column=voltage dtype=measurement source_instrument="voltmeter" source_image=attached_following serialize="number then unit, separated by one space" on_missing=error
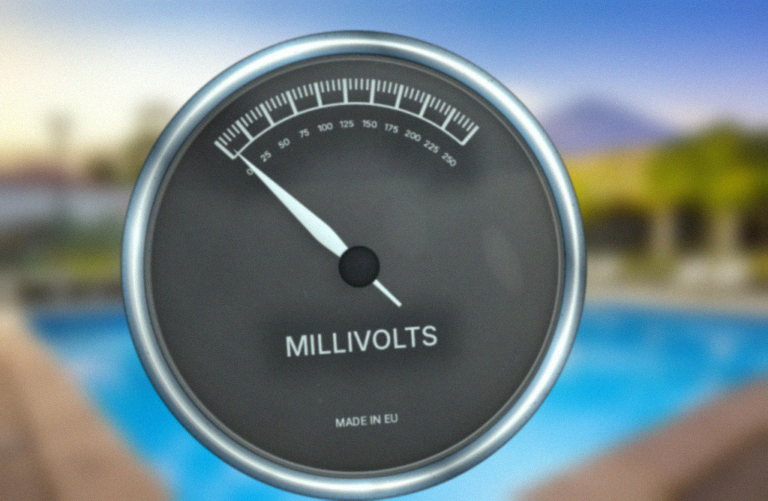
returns 5 mV
